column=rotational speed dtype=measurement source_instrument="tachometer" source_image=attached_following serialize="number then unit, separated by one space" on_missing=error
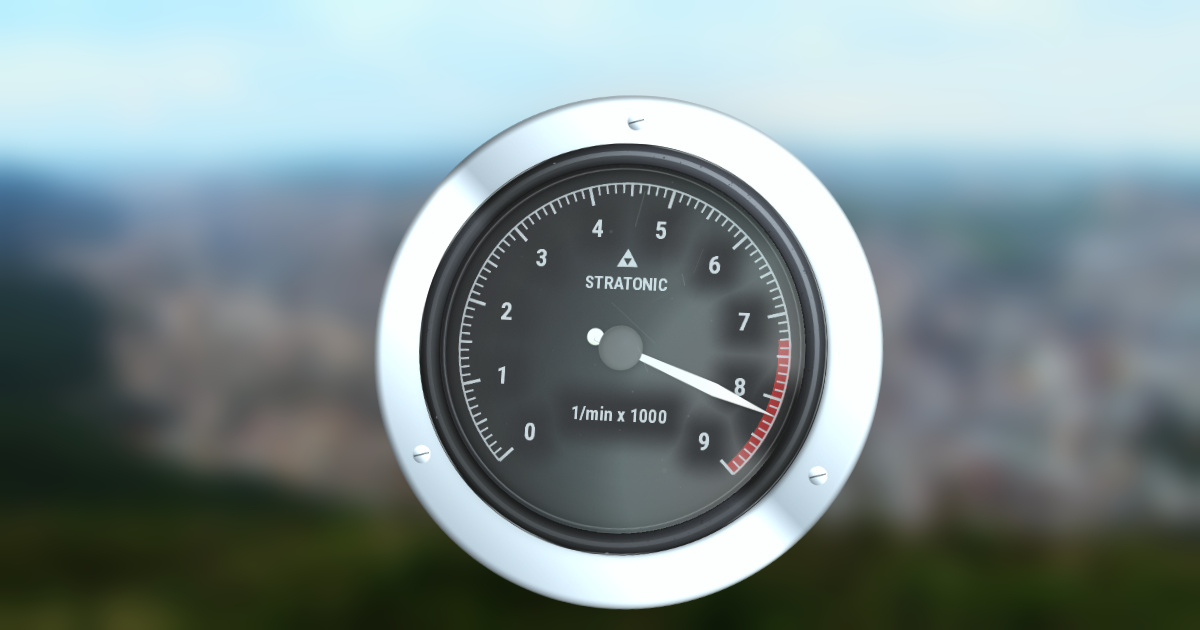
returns 8200 rpm
